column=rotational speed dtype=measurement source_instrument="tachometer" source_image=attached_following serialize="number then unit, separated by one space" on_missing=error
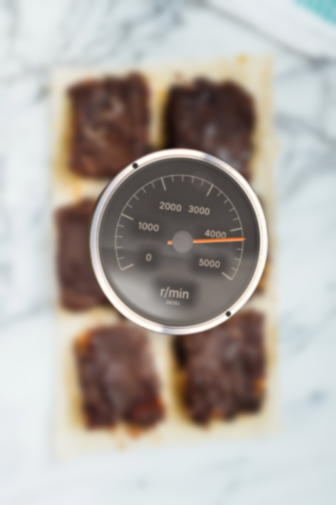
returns 4200 rpm
